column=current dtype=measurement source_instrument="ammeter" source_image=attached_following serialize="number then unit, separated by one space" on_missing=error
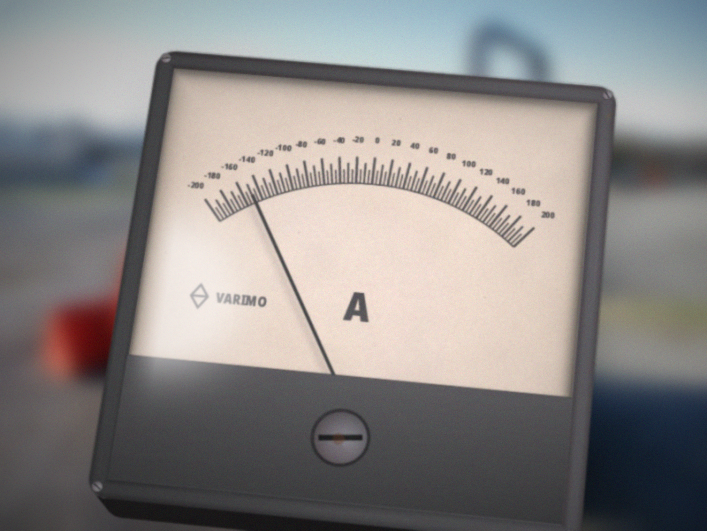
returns -150 A
